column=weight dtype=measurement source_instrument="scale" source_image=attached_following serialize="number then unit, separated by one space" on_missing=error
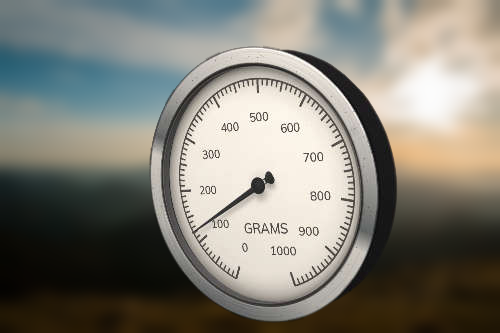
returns 120 g
